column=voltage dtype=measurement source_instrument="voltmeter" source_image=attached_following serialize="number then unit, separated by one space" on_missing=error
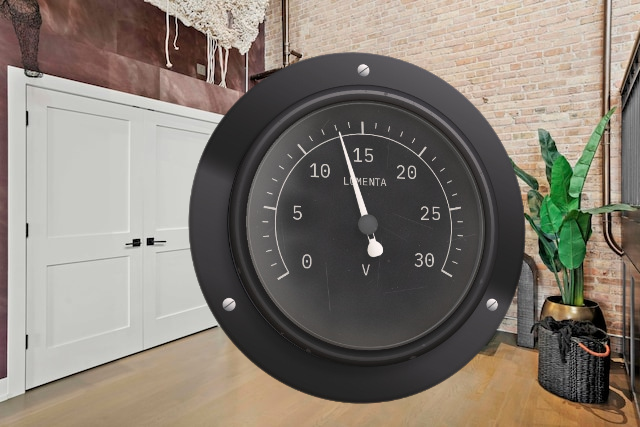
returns 13 V
